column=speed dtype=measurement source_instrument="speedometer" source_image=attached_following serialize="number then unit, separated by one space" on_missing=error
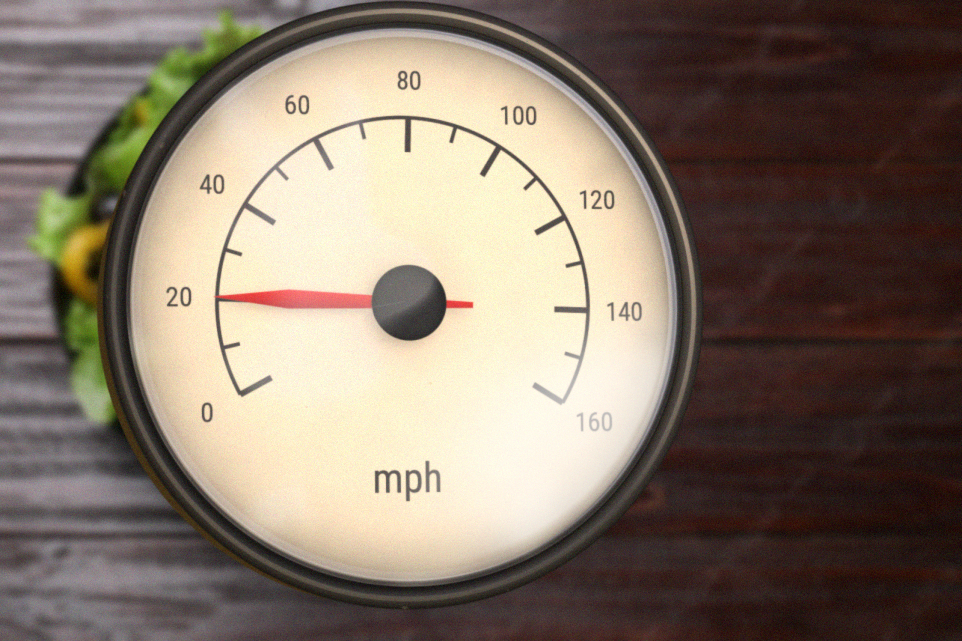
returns 20 mph
